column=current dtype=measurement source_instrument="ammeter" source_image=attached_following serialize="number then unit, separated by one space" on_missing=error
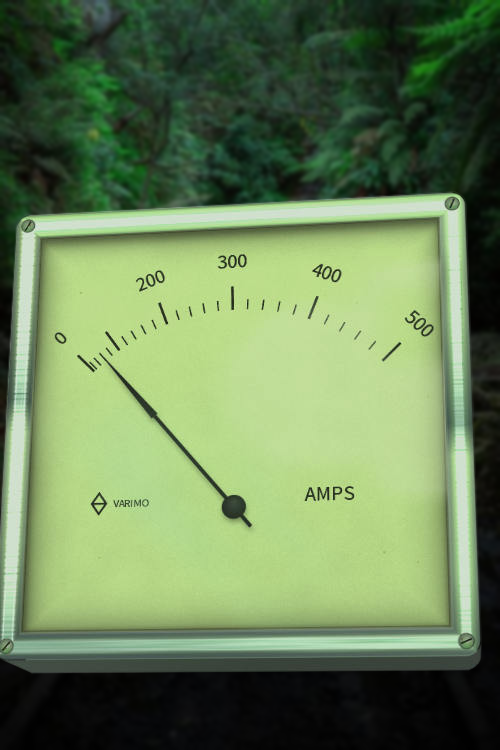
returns 60 A
